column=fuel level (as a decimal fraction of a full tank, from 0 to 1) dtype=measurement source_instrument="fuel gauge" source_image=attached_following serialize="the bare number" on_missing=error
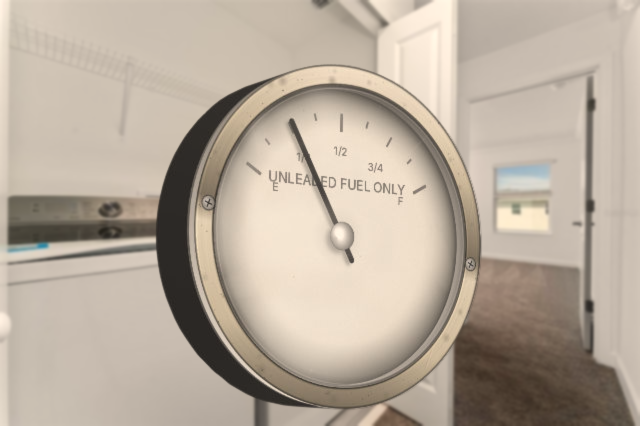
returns 0.25
